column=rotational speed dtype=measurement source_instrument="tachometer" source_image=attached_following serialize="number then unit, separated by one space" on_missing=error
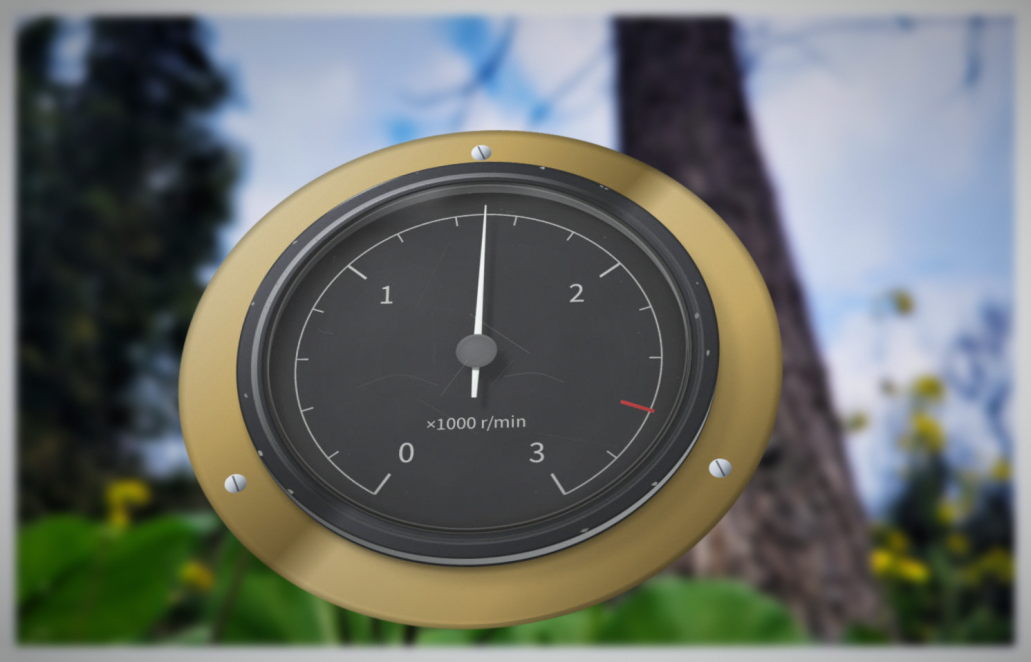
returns 1500 rpm
